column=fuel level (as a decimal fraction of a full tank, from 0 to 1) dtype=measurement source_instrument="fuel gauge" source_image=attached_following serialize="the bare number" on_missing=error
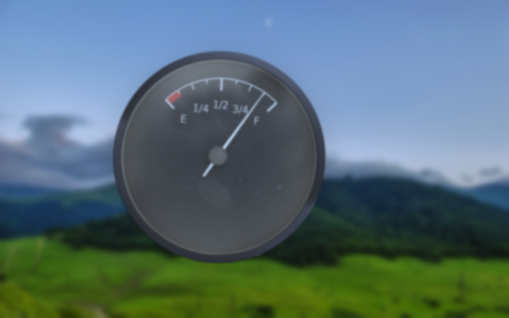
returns 0.875
